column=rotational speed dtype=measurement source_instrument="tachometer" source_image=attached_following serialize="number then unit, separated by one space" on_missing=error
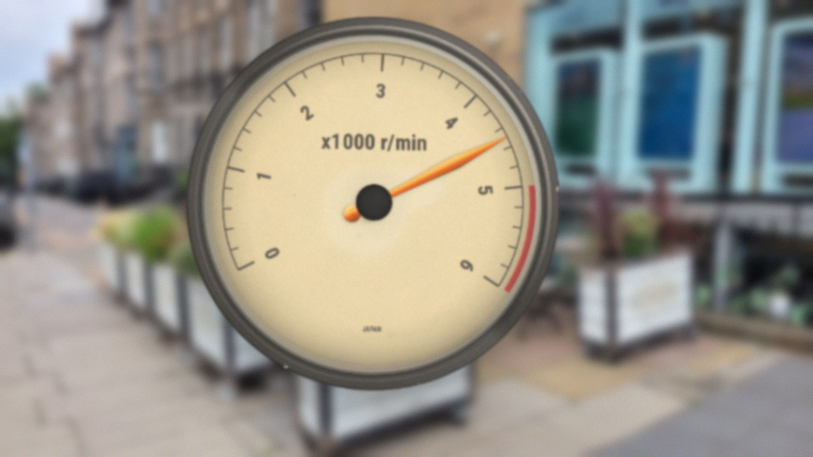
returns 4500 rpm
